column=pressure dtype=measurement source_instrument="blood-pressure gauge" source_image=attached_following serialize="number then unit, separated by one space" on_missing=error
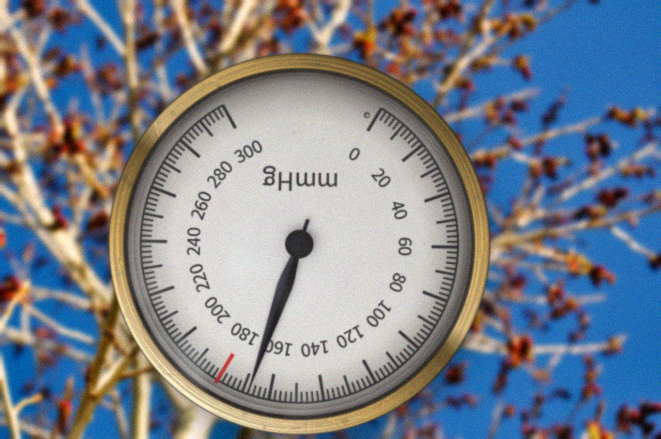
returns 168 mmHg
